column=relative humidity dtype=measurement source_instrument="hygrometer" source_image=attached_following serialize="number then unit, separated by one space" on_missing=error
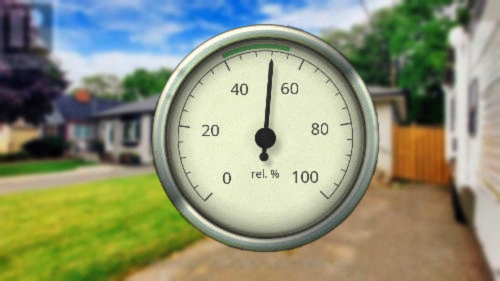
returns 52 %
